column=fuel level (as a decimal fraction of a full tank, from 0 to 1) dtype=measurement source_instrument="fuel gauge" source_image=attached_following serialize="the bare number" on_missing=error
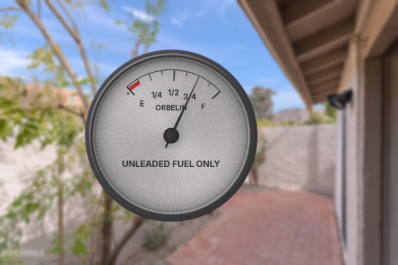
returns 0.75
